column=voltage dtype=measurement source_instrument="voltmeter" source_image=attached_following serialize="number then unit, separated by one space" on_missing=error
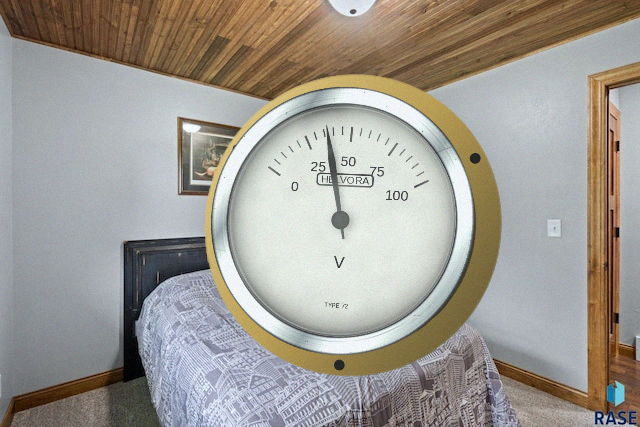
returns 37.5 V
